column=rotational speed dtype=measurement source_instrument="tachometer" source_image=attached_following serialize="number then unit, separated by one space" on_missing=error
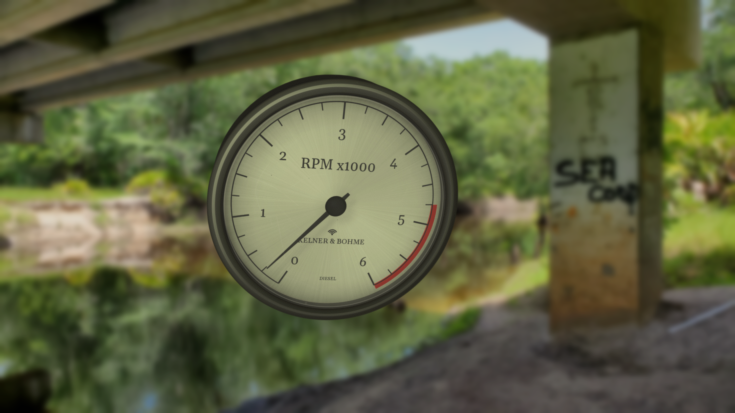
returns 250 rpm
